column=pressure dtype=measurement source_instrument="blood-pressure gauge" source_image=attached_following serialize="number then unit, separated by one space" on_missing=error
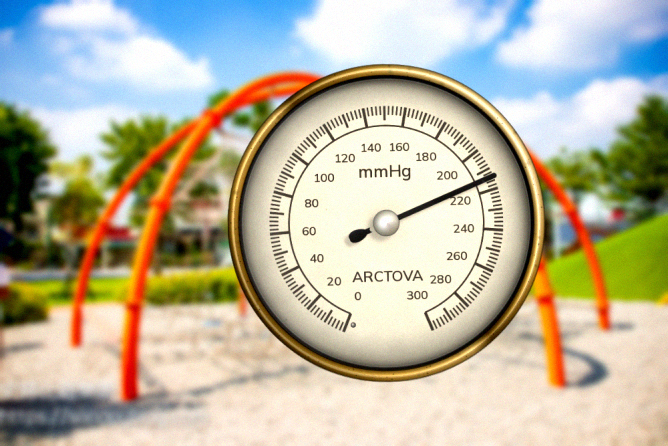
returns 214 mmHg
